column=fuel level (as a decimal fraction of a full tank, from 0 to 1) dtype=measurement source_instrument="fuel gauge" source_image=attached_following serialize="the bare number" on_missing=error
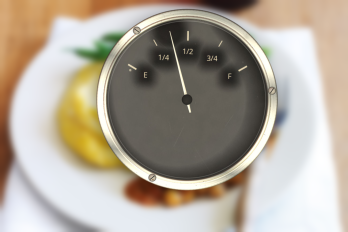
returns 0.375
